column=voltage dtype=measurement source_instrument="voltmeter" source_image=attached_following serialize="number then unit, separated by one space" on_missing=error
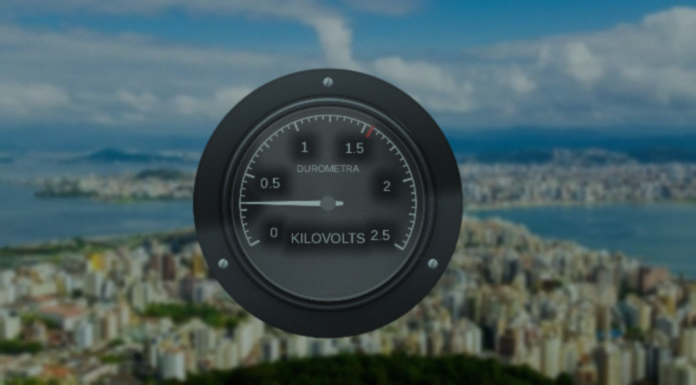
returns 0.3 kV
